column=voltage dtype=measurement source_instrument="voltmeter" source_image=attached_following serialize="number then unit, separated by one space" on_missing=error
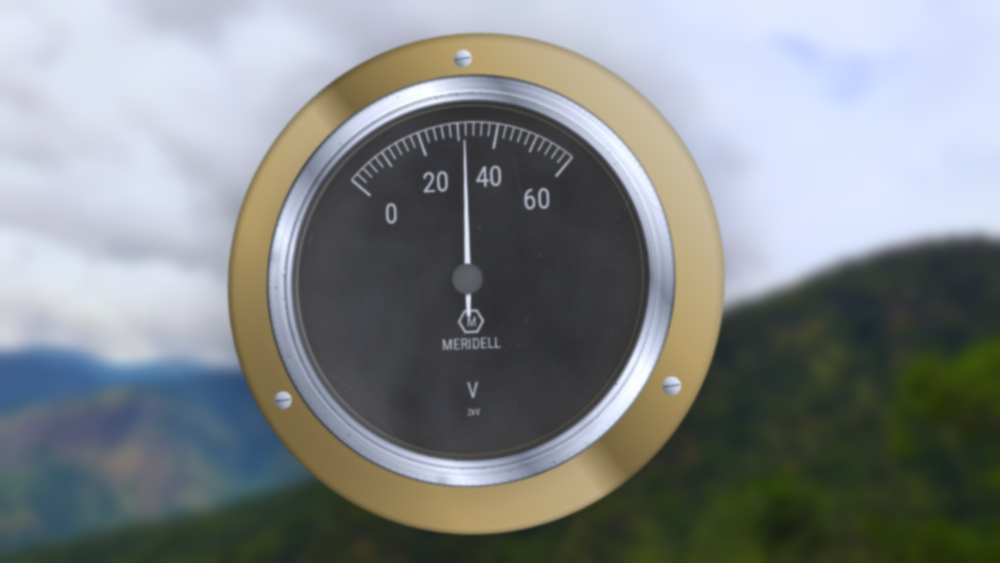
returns 32 V
